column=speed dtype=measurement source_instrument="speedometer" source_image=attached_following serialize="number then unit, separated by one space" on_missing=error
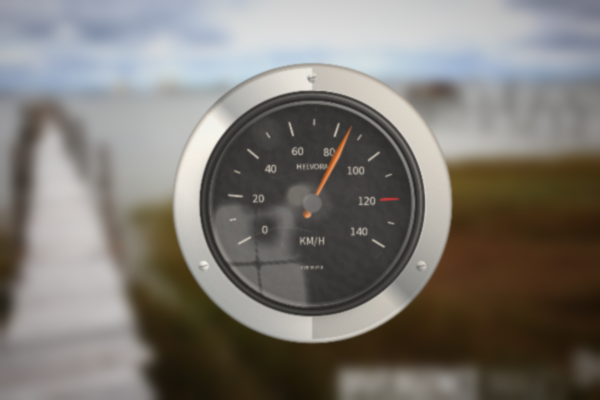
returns 85 km/h
